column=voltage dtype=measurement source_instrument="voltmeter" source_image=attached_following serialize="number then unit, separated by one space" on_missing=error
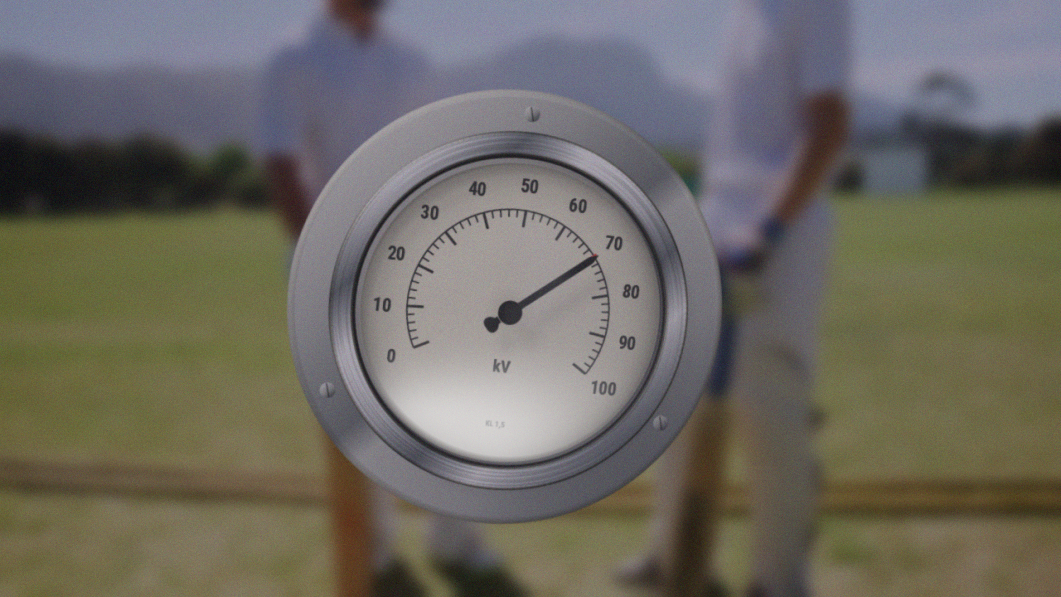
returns 70 kV
